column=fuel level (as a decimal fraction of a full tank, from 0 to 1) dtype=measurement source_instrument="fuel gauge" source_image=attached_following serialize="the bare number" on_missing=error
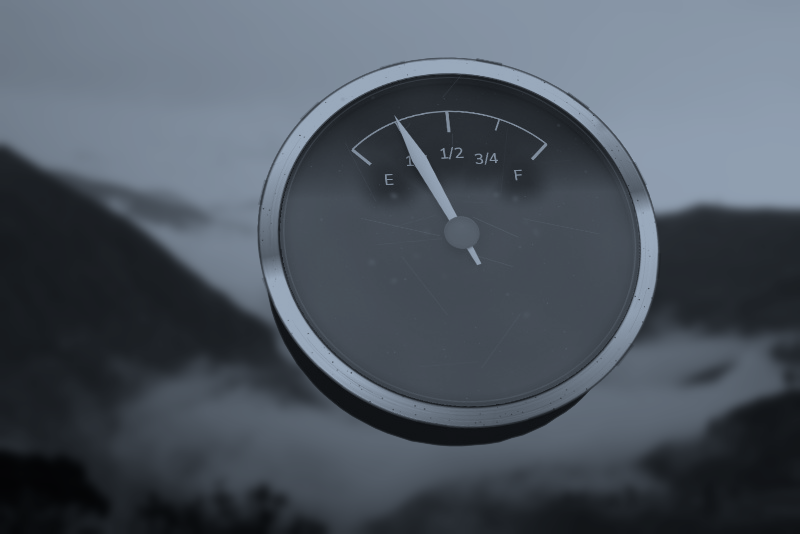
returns 0.25
